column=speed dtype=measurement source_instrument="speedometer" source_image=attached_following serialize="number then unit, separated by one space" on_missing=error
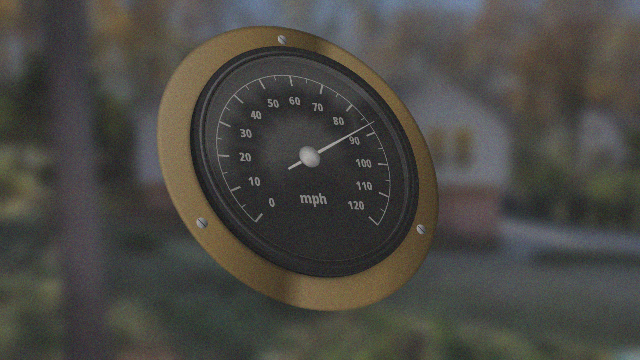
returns 87.5 mph
